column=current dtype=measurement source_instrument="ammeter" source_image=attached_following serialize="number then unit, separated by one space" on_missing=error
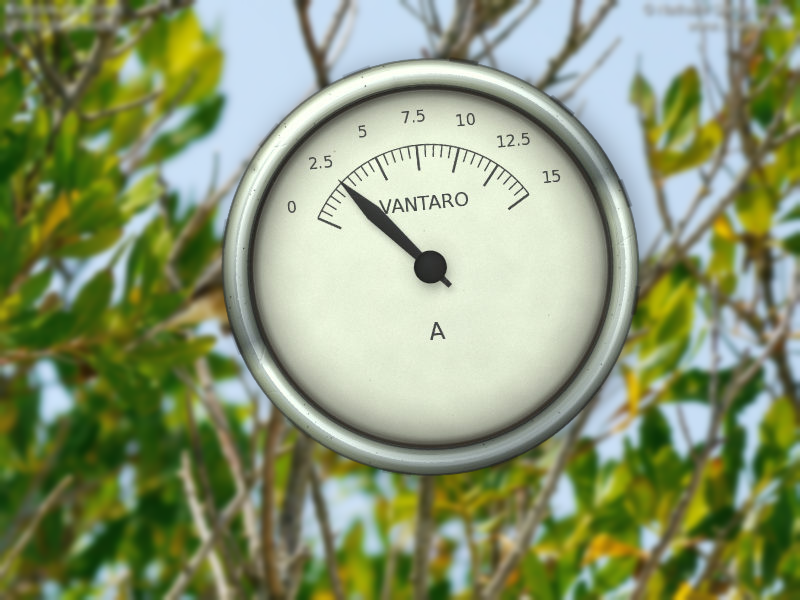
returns 2.5 A
